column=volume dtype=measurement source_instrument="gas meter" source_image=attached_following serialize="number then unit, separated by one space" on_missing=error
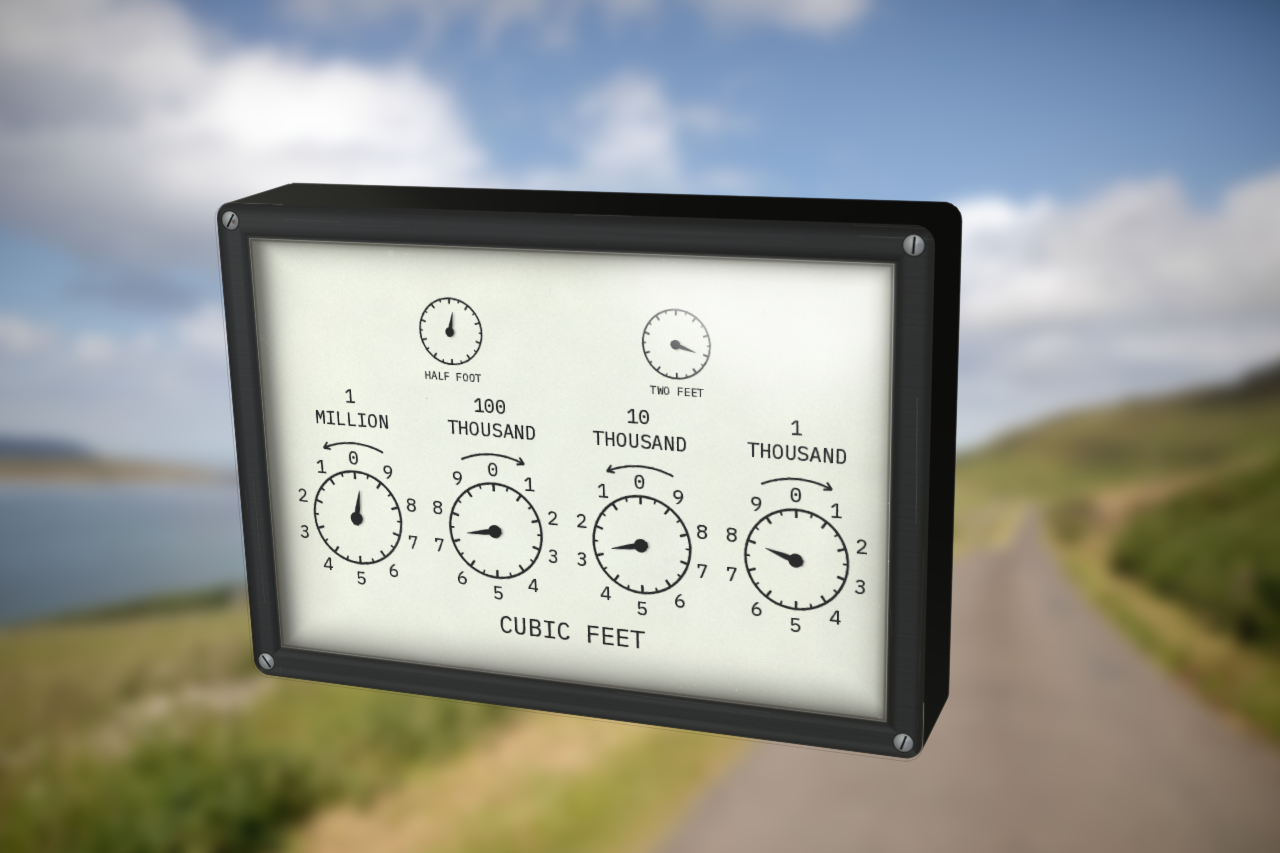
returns 972800 ft³
